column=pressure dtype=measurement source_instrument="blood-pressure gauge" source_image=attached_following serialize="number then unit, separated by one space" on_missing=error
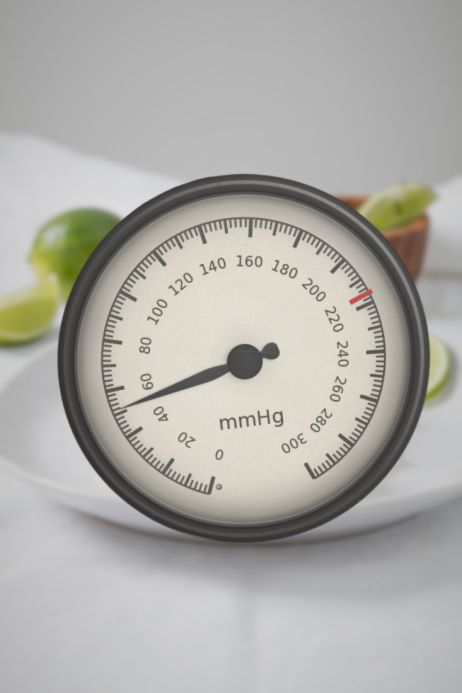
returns 52 mmHg
